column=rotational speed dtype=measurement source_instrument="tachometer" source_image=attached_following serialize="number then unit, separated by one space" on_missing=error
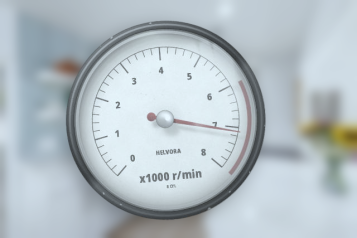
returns 7100 rpm
